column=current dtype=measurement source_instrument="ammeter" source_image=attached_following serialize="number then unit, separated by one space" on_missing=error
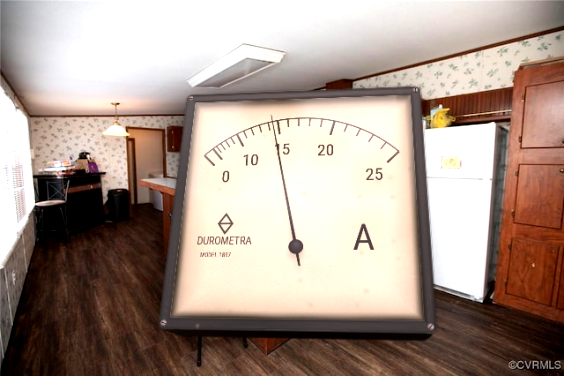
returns 14.5 A
